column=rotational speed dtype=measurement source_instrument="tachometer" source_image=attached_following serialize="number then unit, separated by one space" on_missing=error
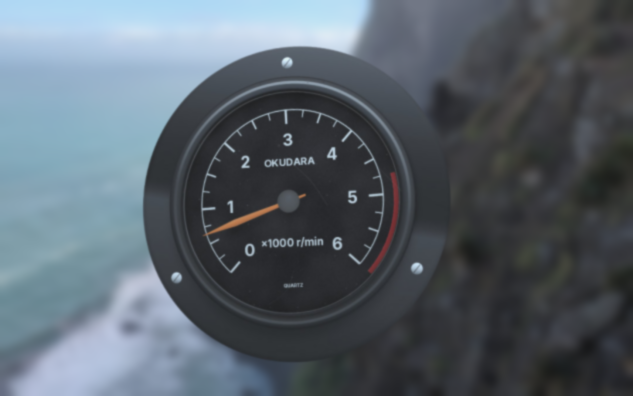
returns 625 rpm
